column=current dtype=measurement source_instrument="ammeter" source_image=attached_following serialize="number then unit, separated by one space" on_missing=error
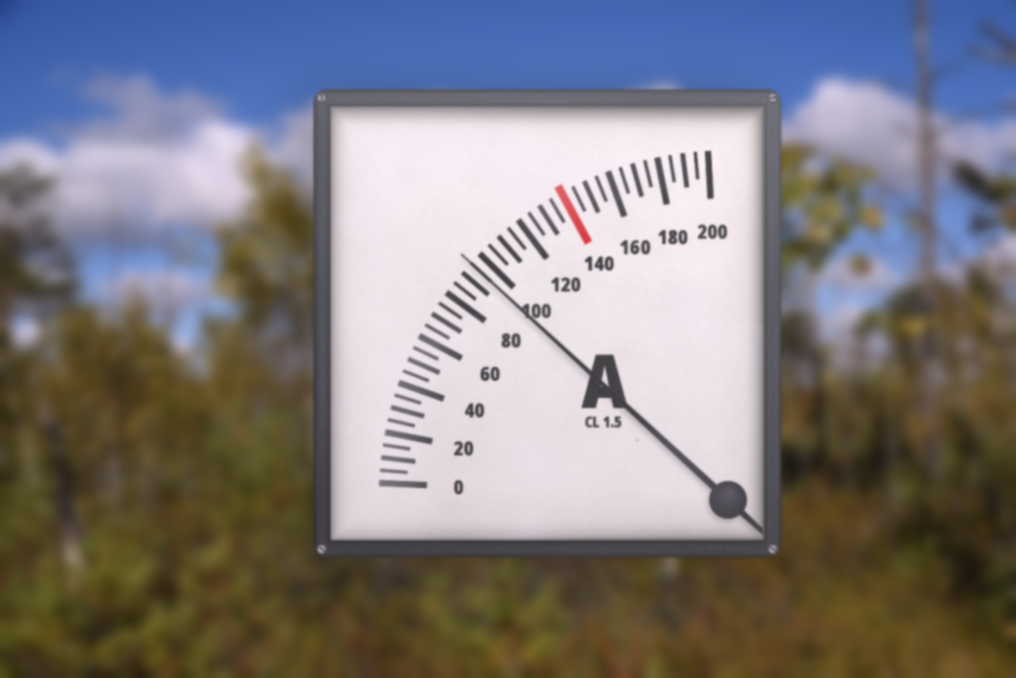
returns 95 A
